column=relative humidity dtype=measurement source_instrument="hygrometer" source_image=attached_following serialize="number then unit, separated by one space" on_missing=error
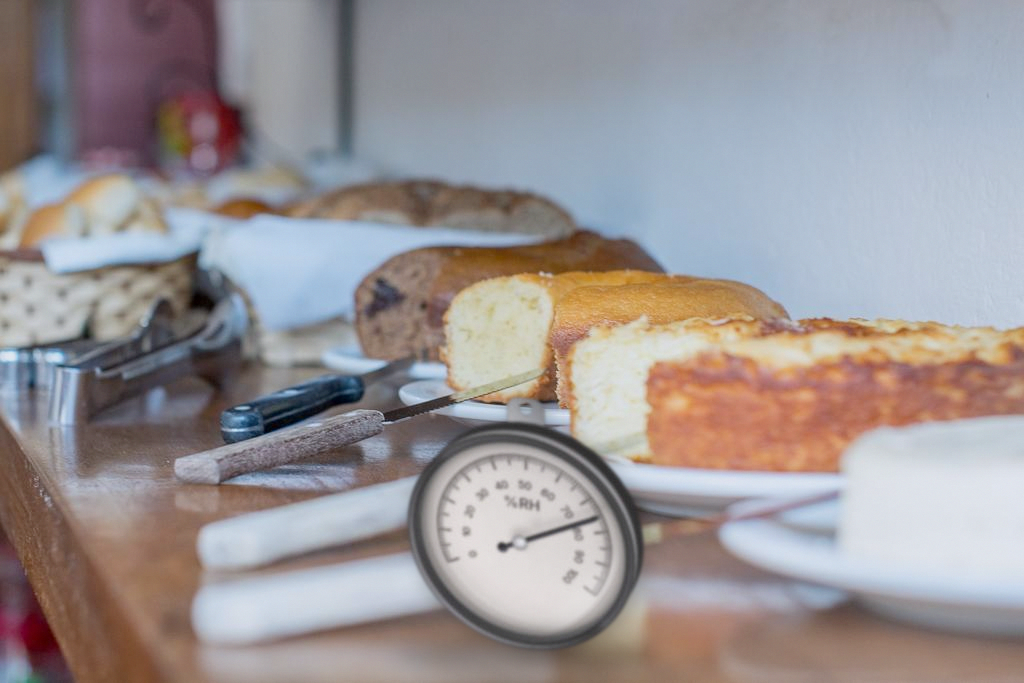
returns 75 %
